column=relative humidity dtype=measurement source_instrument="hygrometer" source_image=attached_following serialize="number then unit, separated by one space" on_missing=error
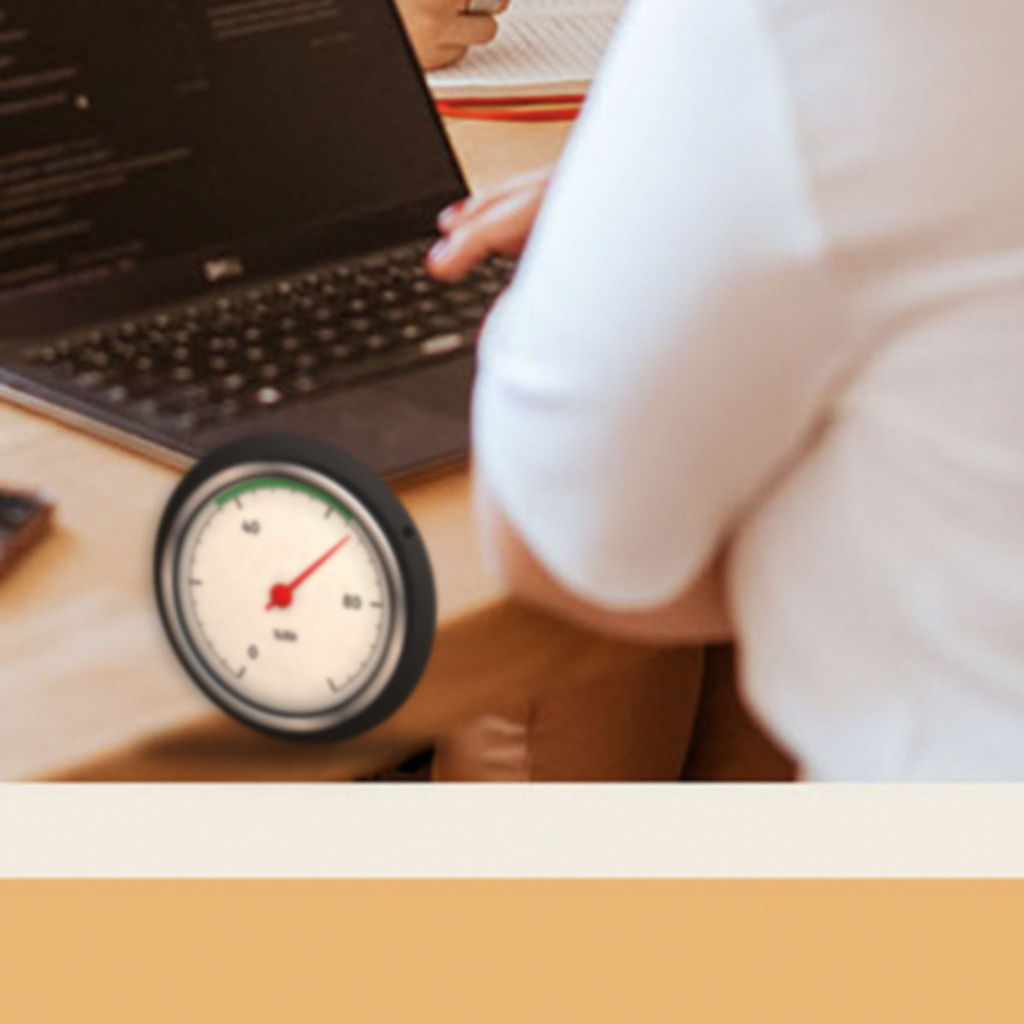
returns 66 %
